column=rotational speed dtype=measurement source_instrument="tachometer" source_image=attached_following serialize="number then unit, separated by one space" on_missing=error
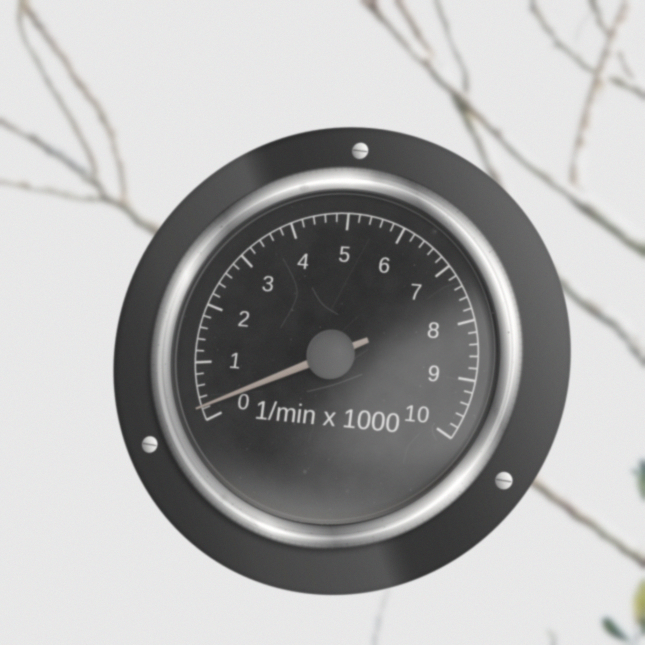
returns 200 rpm
